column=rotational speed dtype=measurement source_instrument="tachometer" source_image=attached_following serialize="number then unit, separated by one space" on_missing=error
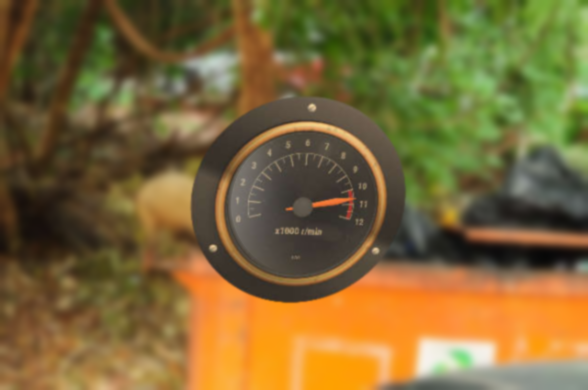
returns 10500 rpm
